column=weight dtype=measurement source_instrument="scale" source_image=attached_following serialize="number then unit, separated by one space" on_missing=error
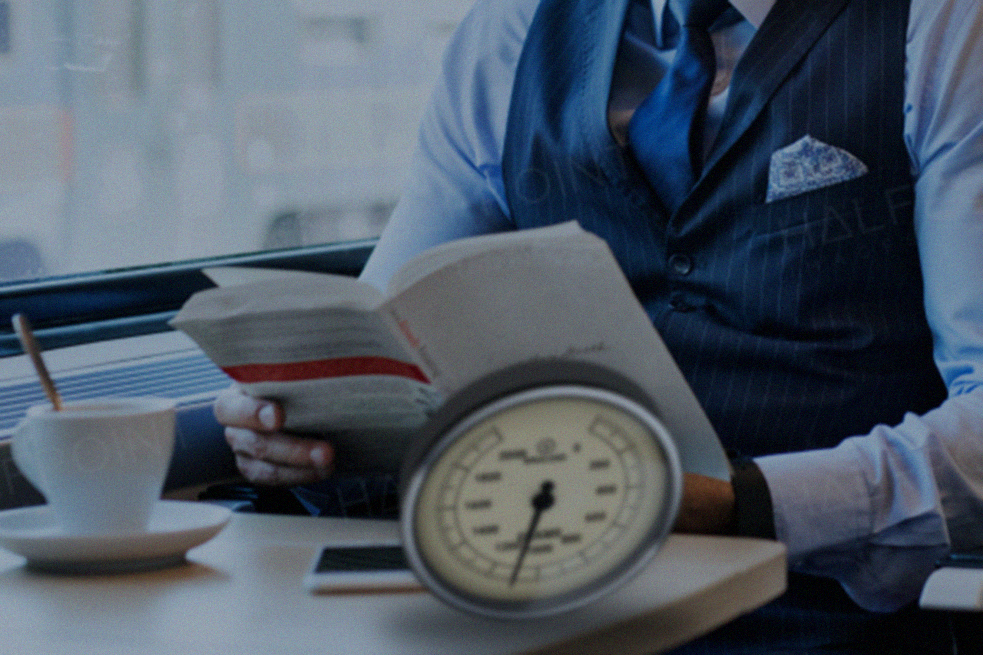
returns 1100 g
